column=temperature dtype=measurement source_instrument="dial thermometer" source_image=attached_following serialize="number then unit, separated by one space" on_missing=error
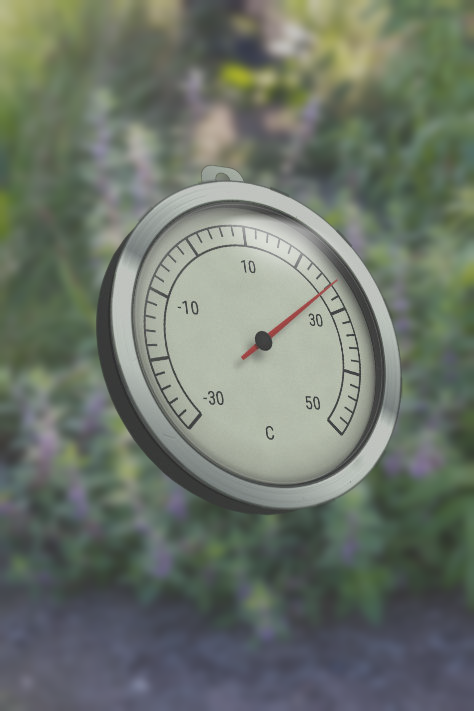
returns 26 °C
